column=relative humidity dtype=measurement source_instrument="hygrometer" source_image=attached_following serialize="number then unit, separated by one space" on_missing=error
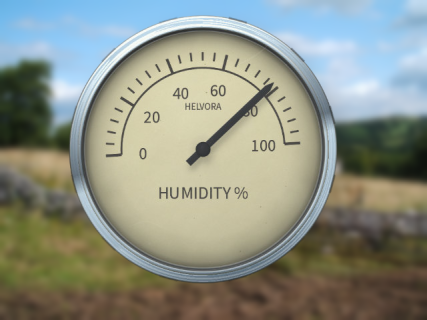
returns 78 %
